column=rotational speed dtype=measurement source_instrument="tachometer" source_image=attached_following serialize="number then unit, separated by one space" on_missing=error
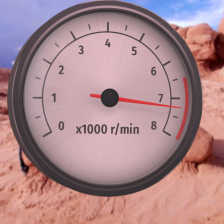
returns 7250 rpm
